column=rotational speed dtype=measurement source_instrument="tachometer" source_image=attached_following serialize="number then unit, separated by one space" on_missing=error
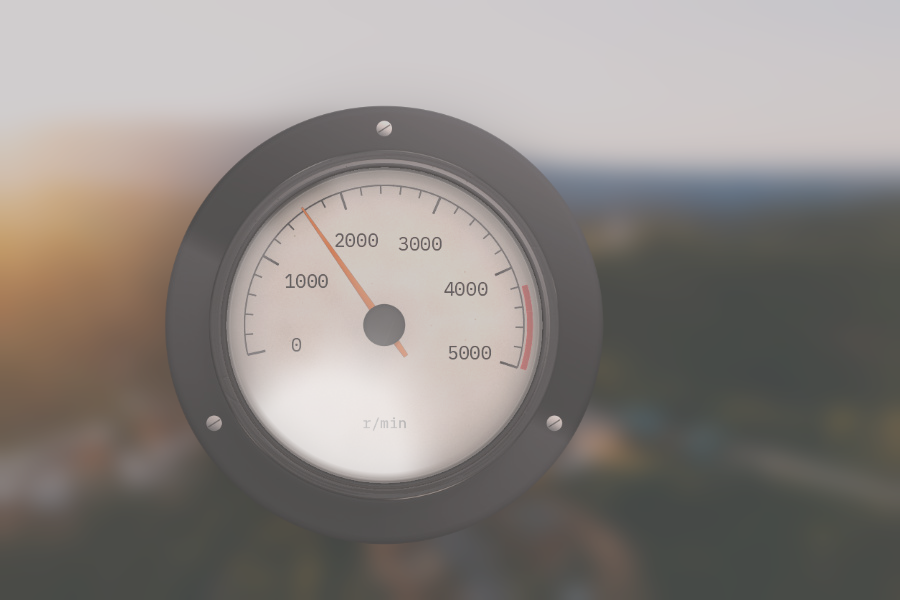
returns 1600 rpm
